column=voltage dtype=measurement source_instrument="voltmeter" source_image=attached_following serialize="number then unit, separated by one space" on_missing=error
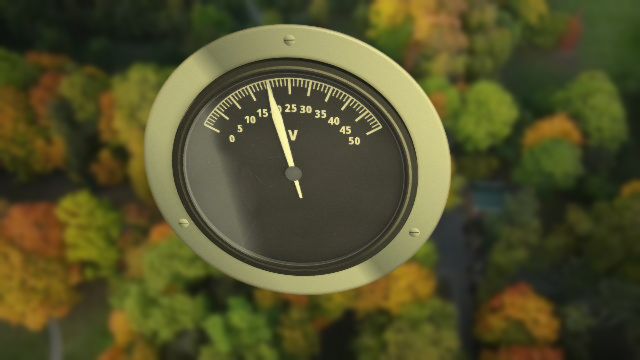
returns 20 V
